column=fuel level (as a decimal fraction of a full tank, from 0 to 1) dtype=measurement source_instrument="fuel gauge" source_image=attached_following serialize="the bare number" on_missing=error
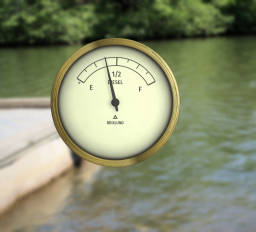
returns 0.375
